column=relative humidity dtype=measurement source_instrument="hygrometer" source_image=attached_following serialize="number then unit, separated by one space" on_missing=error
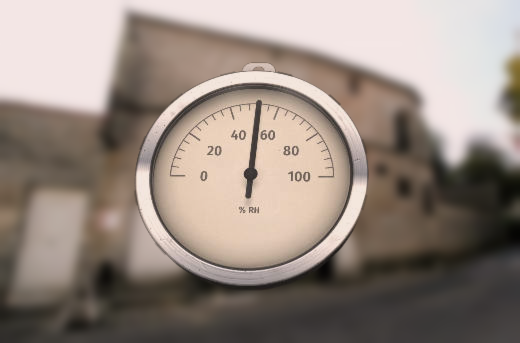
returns 52 %
